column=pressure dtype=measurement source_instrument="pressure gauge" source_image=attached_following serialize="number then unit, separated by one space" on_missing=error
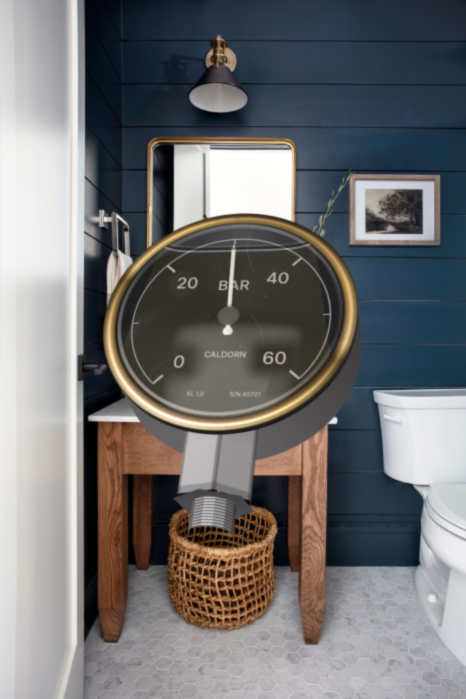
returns 30 bar
